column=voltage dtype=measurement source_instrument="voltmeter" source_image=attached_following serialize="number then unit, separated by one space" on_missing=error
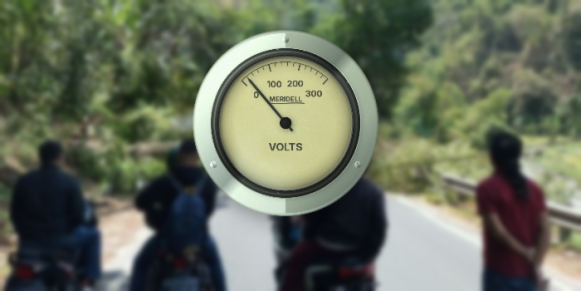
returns 20 V
